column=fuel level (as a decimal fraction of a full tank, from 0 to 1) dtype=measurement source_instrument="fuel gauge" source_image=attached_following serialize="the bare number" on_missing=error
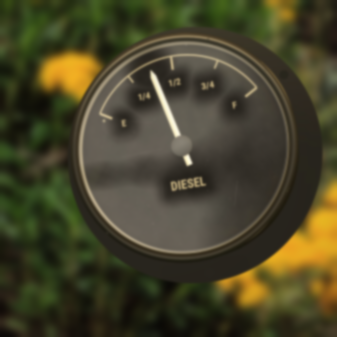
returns 0.375
